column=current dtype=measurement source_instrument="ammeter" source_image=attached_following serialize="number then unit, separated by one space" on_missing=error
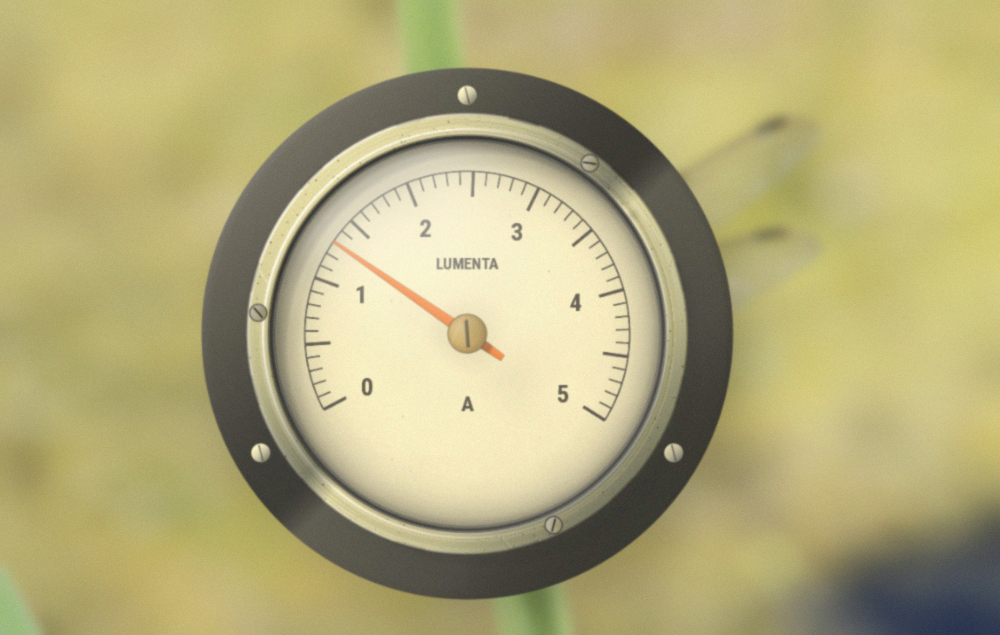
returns 1.3 A
